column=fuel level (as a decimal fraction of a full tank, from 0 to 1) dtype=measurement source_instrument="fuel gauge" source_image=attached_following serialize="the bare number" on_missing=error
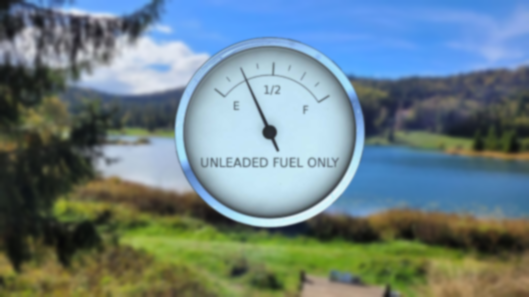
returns 0.25
